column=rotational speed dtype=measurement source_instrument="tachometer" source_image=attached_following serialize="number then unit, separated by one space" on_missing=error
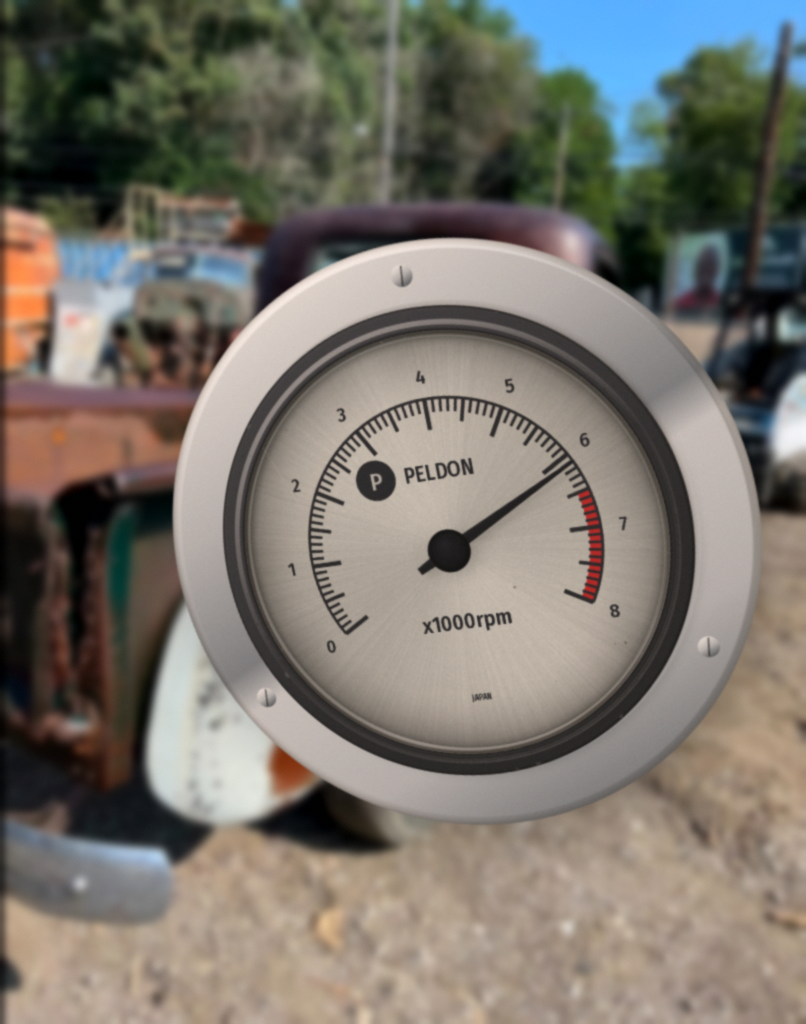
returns 6100 rpm
